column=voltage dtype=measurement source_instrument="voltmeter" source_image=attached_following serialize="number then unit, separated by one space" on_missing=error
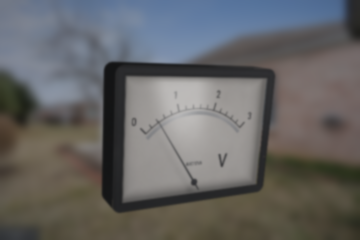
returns 0.4 V
